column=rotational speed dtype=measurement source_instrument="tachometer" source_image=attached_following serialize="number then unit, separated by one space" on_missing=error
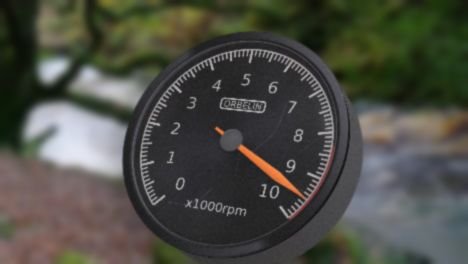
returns 9500 rpm
